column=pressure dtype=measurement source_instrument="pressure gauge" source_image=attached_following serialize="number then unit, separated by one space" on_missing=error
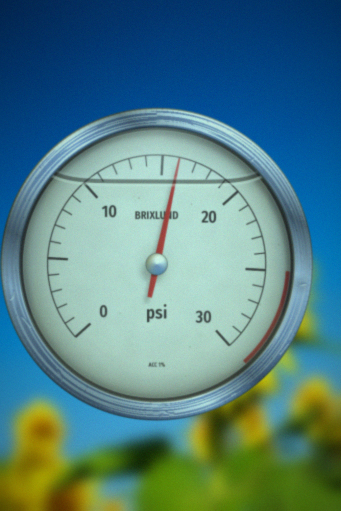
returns 16 psi
